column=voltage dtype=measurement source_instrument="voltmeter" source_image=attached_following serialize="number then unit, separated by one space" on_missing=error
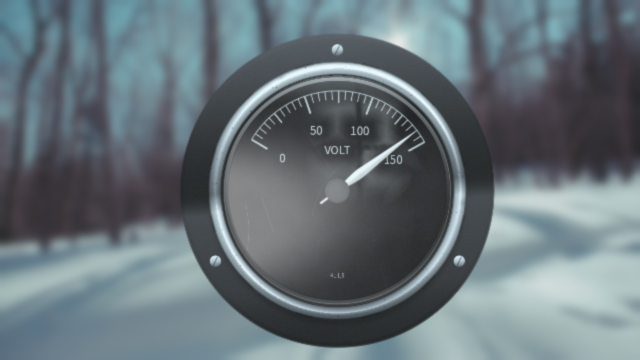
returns 140 V
